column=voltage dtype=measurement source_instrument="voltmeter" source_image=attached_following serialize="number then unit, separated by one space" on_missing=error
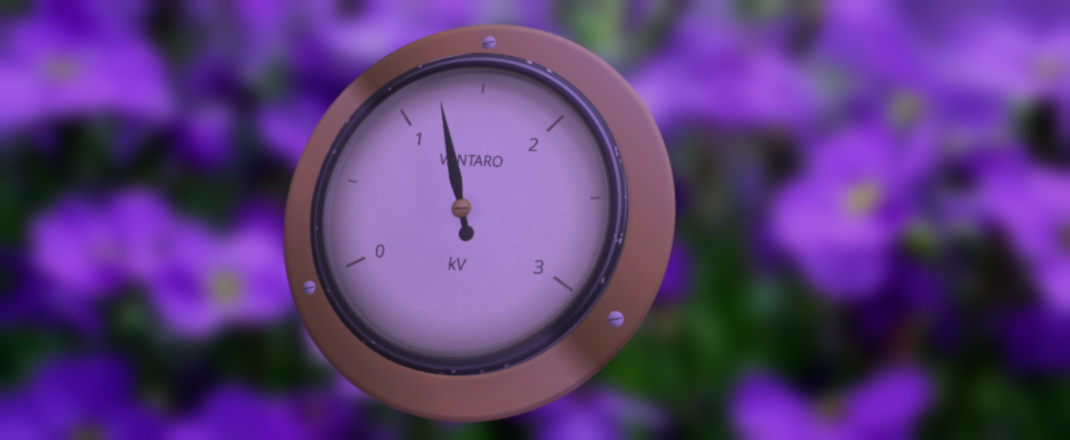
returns 1.25 kV
